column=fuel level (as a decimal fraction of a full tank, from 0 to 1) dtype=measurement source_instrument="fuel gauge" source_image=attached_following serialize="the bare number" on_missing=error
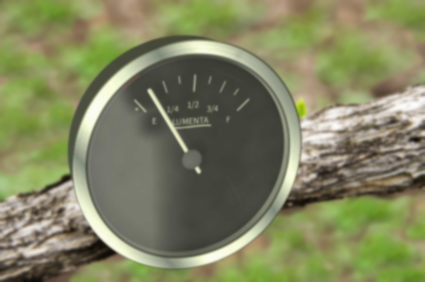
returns 0.125
